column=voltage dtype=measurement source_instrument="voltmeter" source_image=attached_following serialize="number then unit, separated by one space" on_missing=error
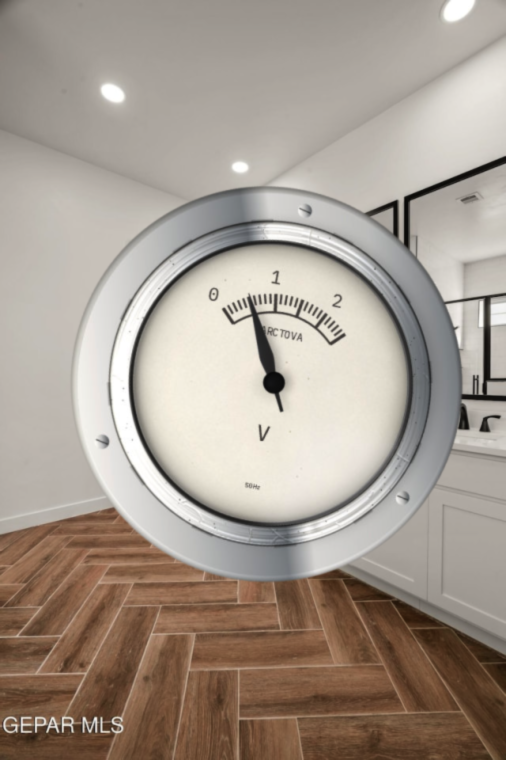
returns 0.5 V
